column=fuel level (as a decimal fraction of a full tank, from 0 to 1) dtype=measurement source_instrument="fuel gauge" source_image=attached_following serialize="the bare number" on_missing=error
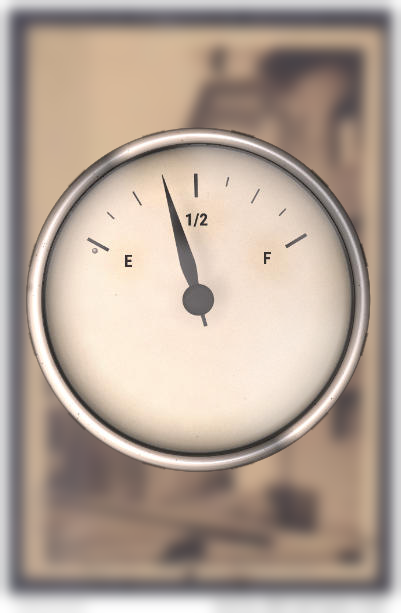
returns 0.375
